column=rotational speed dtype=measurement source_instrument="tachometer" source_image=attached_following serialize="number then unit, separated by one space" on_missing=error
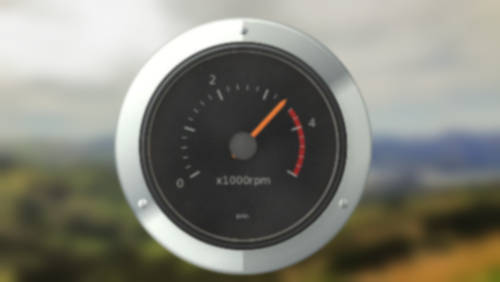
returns 3400 rpm
